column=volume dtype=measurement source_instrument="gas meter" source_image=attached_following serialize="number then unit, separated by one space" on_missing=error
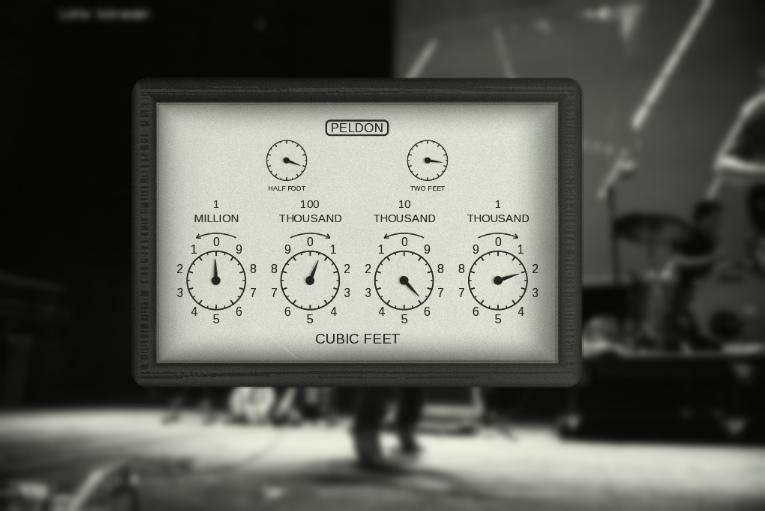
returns 6200 ft³
